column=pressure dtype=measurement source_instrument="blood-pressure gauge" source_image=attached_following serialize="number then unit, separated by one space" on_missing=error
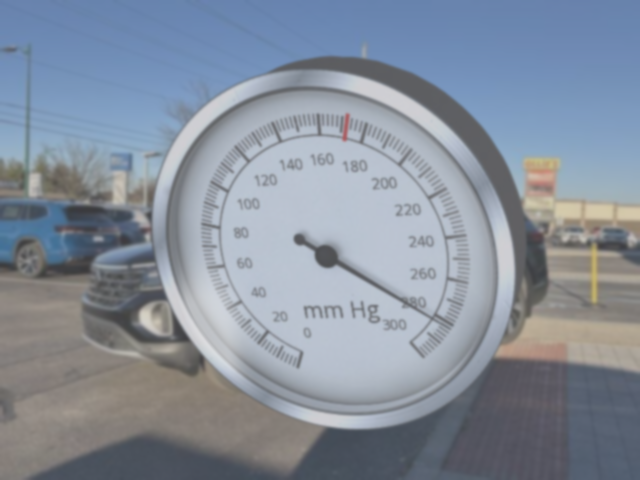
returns 280 mmHg
